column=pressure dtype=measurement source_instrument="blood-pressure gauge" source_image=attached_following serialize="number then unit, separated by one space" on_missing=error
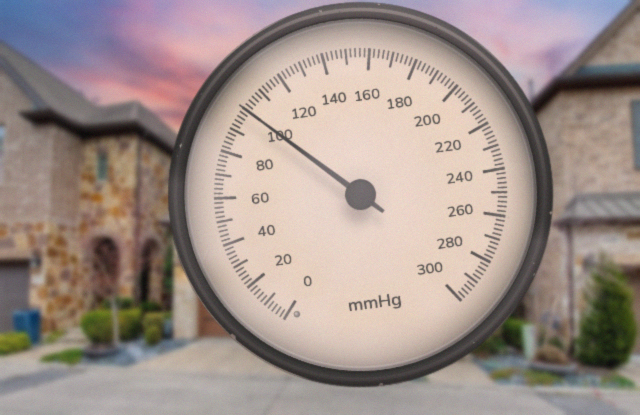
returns 100 mmHg
